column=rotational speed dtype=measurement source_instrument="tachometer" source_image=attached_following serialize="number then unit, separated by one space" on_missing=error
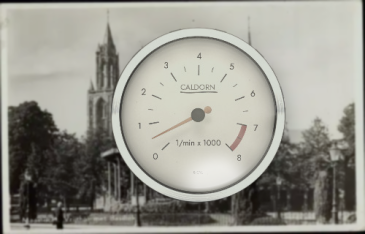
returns 500 rpm
